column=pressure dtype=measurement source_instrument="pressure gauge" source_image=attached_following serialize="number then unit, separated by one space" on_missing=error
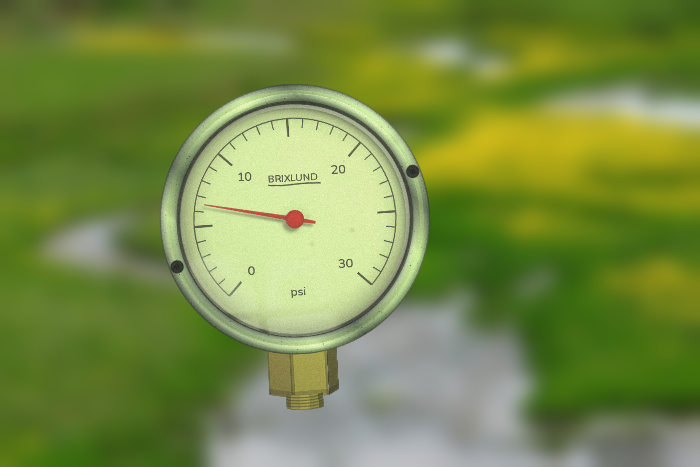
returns 6.5 psi
